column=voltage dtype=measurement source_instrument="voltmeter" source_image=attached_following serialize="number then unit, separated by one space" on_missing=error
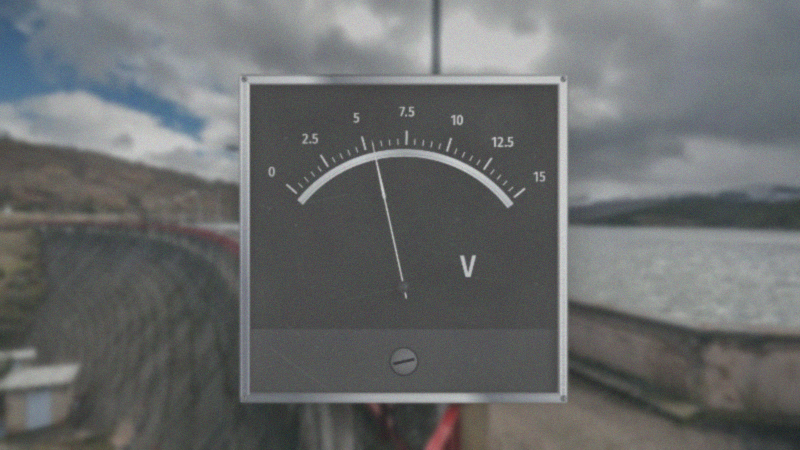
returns 5.5 V
